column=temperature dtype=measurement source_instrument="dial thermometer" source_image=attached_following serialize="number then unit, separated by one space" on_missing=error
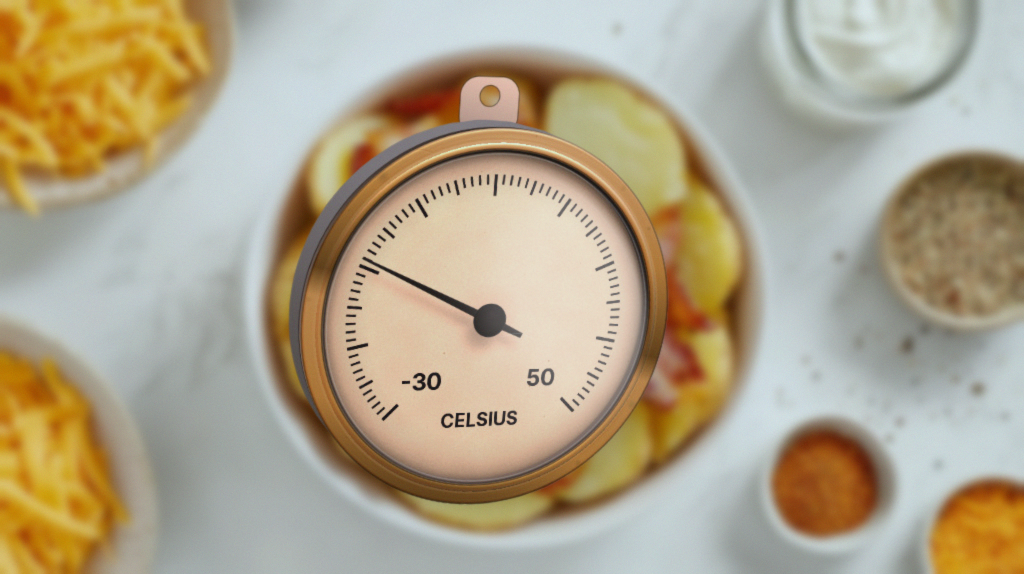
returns -9 °C
